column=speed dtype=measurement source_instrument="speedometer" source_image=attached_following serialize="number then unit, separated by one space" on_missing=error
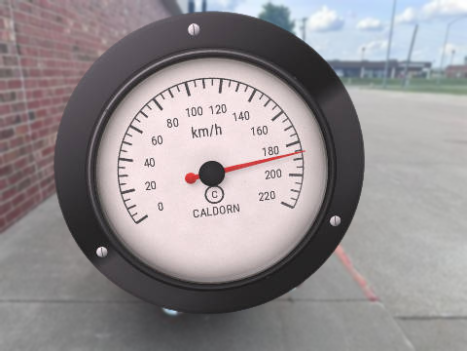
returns 185 km/h
